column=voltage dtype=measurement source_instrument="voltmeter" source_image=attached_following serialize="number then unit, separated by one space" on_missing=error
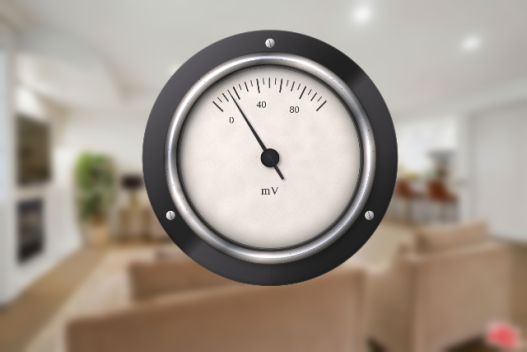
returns 15 mV
